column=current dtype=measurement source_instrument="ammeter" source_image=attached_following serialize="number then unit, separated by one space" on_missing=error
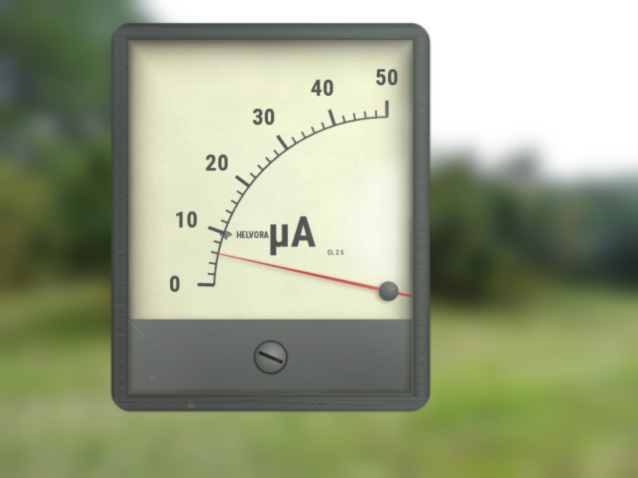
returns 6 µA
